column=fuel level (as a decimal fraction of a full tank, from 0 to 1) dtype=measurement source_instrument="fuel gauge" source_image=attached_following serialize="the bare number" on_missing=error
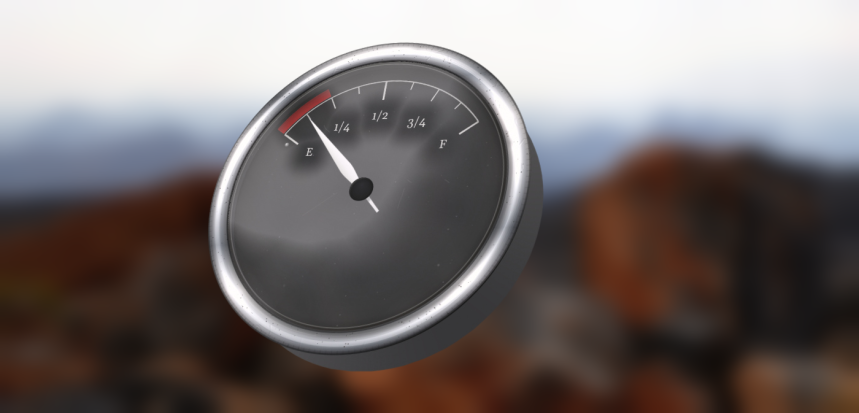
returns 0.125
